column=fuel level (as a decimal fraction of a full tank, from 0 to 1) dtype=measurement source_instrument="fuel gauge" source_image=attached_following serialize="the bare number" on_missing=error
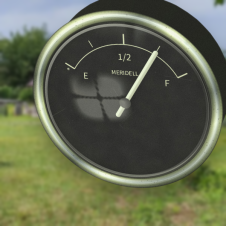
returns 0.75
